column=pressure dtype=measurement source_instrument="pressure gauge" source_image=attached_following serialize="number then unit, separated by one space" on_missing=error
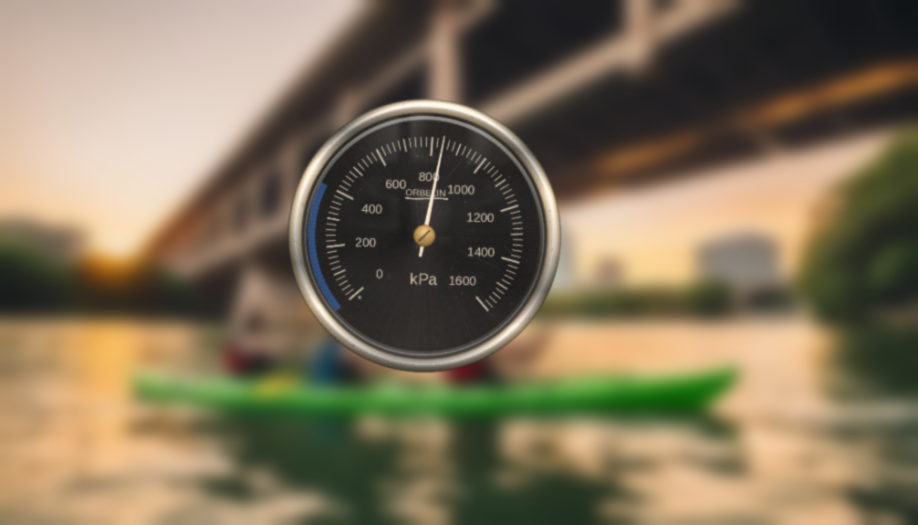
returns 840 kPa
